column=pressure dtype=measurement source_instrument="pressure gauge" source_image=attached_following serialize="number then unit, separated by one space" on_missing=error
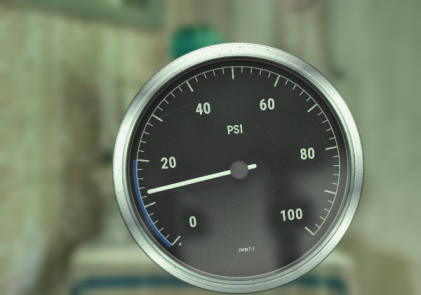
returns 13 psi
